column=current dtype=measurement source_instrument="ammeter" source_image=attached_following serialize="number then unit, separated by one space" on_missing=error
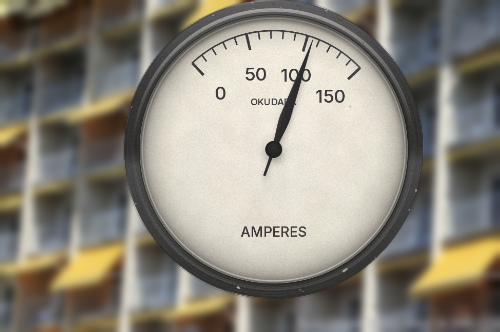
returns 105 A
